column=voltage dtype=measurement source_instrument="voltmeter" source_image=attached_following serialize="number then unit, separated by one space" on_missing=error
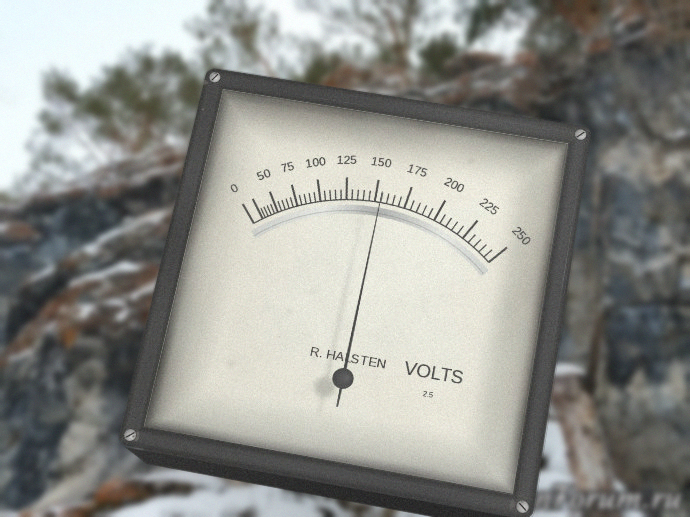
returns 155 V
